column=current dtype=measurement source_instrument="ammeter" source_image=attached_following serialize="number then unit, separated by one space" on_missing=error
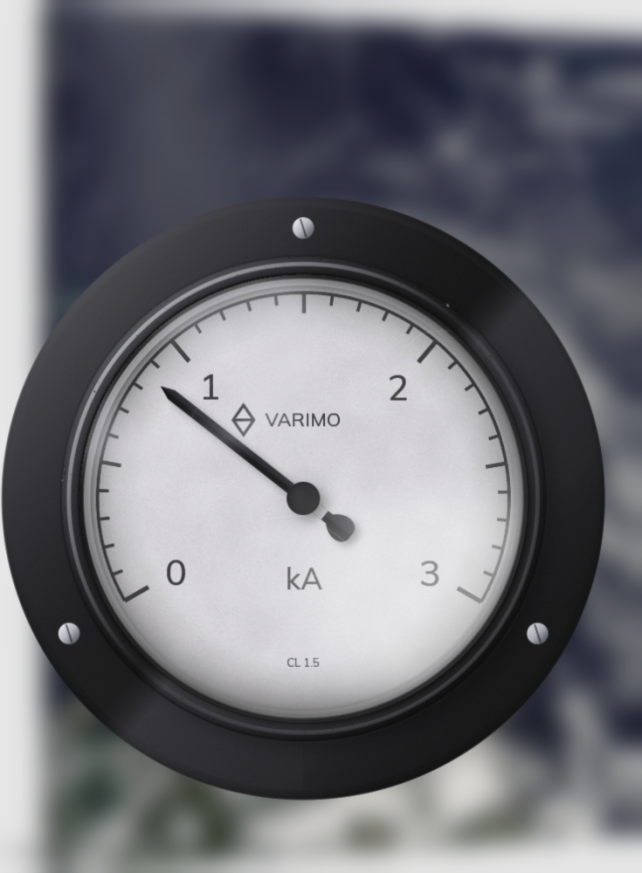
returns 0.85 kA
